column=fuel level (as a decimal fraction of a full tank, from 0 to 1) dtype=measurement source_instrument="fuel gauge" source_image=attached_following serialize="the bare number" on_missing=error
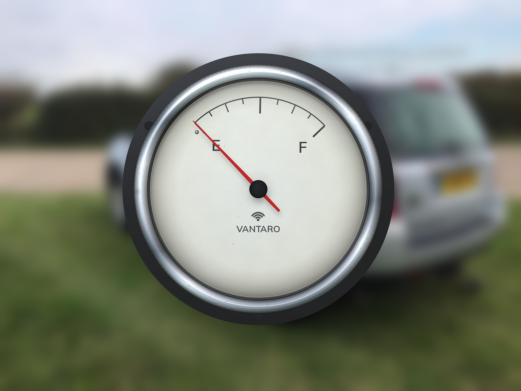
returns 0
